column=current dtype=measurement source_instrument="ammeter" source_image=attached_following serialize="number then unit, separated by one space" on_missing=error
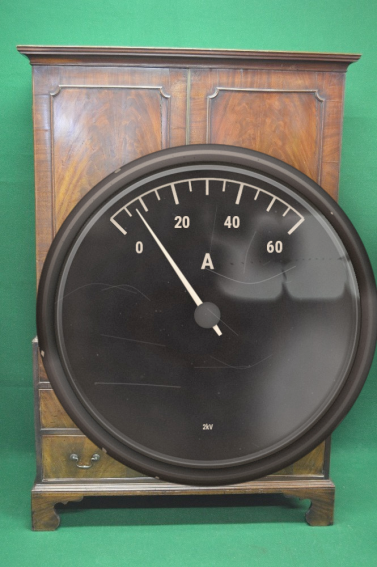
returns 7.5 A
